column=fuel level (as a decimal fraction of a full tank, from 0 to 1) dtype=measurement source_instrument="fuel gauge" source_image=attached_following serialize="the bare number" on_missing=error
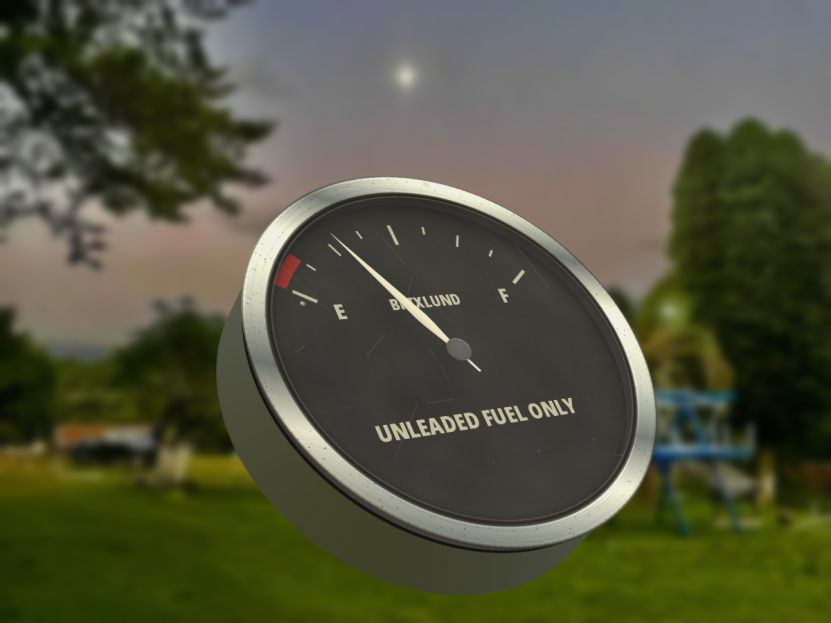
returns 0.25
